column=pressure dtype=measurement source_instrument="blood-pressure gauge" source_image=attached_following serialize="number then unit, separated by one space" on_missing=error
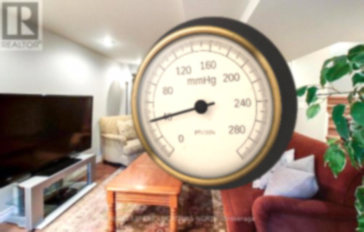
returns 40 mmHg
